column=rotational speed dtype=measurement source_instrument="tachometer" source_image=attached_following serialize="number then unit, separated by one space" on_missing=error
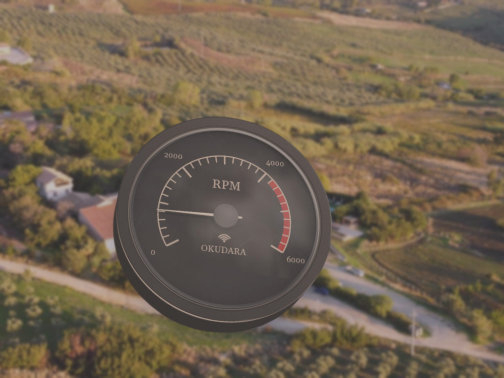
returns 800 rpm
